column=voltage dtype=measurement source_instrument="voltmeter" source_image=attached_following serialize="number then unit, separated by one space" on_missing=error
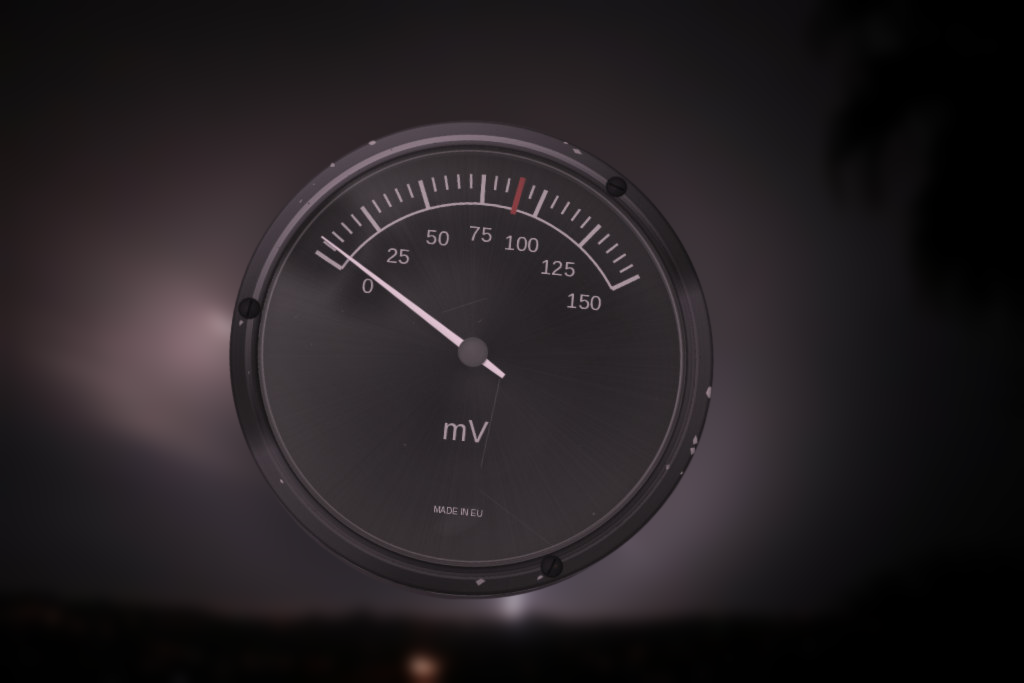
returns 5 mV
